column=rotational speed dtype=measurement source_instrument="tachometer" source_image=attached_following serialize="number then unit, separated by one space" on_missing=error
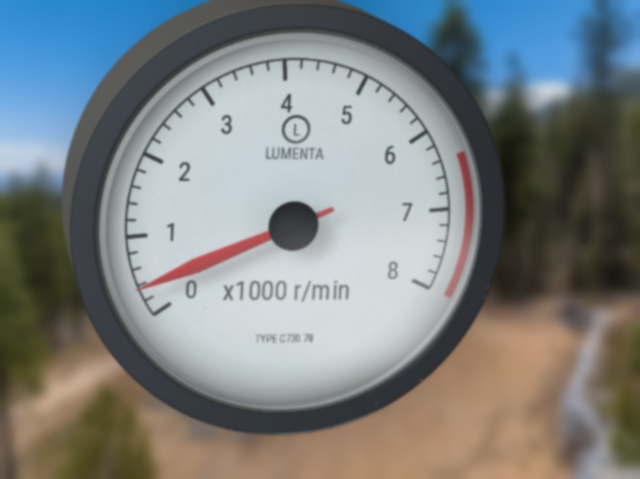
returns 400 rpm
